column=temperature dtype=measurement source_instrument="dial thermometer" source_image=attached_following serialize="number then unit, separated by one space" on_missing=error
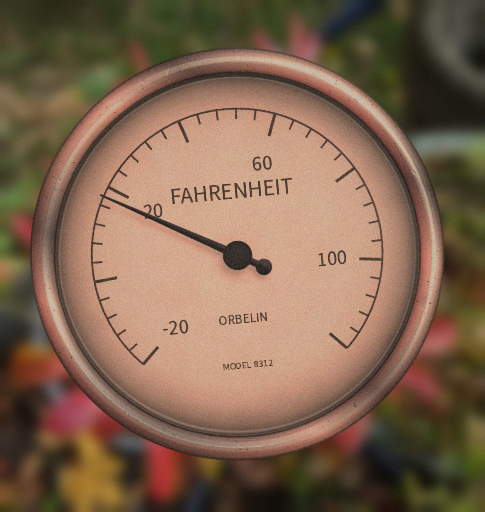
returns 18 °F
